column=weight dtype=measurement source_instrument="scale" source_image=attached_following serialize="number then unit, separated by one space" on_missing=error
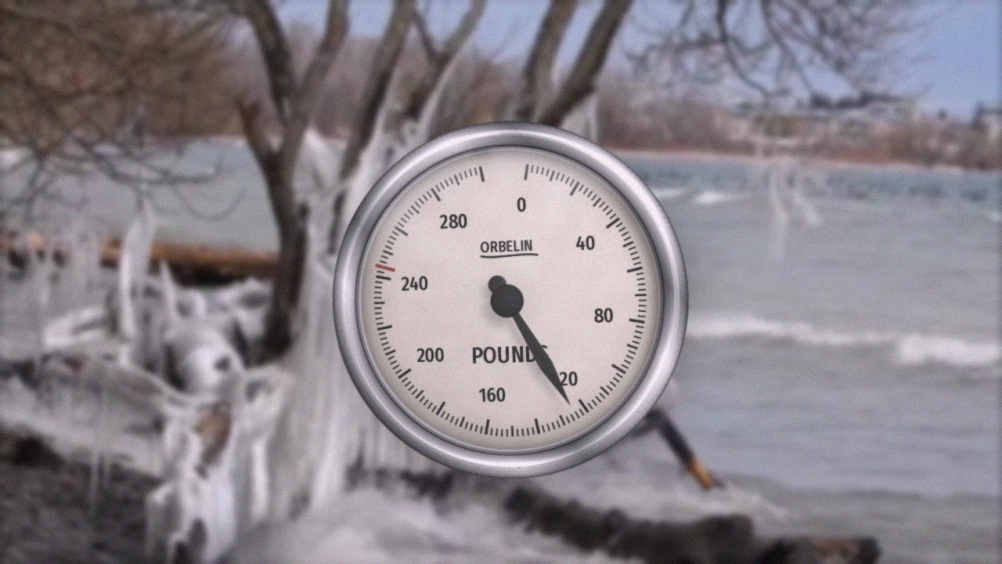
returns 124 lb
